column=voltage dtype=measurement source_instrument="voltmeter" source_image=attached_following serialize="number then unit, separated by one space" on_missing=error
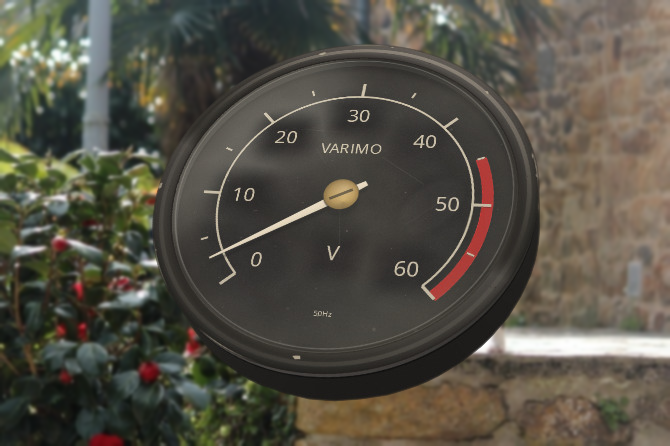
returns 2.5 V
